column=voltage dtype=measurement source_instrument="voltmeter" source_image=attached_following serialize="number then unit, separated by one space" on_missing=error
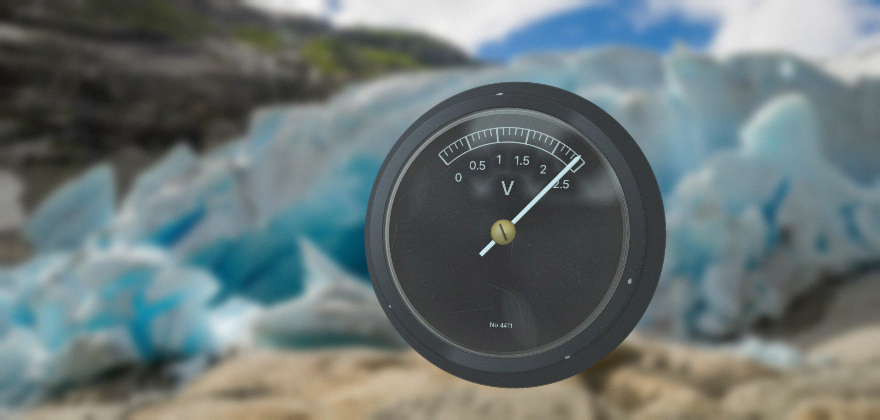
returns 2.4 V
